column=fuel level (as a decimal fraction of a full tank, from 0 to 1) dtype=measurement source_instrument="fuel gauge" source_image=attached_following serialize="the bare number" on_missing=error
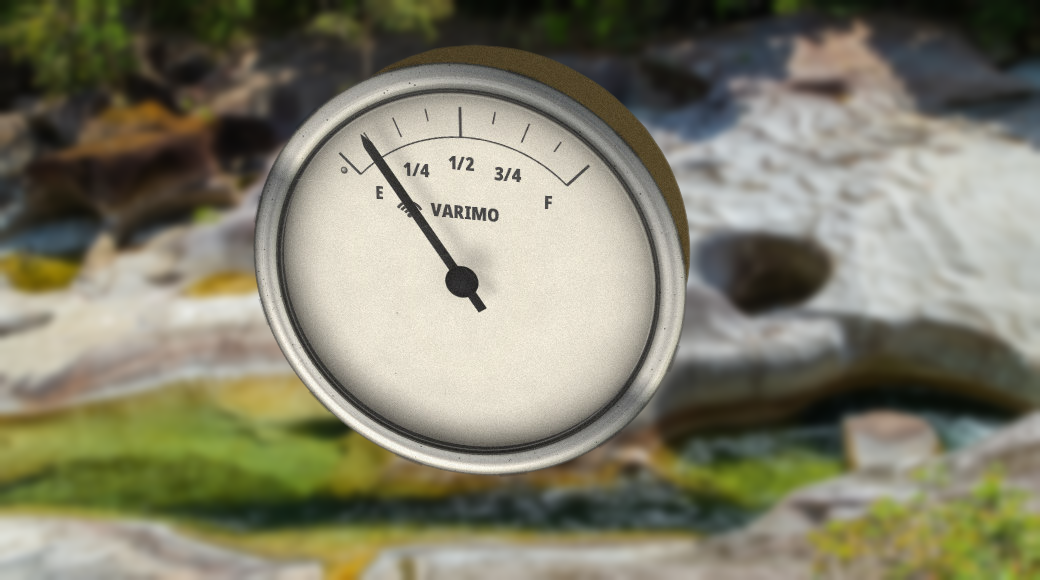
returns 0.125
